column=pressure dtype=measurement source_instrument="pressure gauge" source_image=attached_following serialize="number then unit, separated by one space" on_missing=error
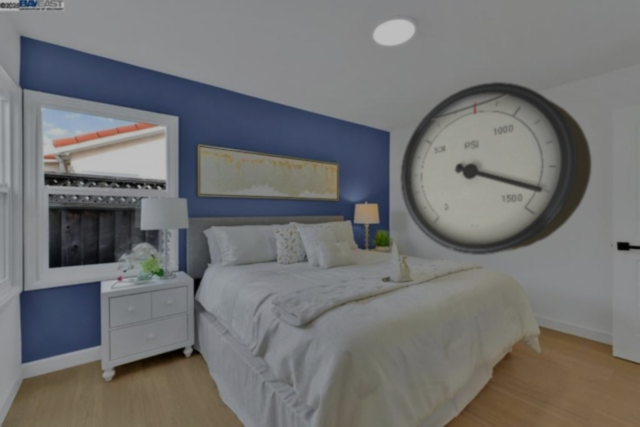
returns 1400 psi
